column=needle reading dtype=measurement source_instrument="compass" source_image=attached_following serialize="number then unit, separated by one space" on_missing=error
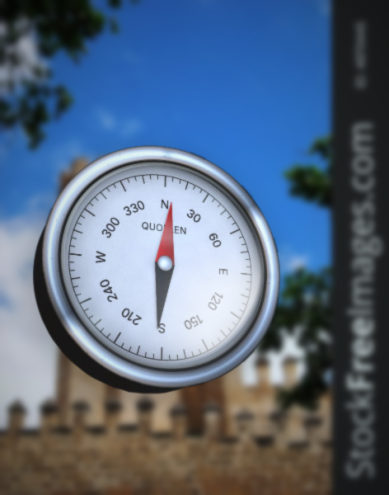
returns 5 °
